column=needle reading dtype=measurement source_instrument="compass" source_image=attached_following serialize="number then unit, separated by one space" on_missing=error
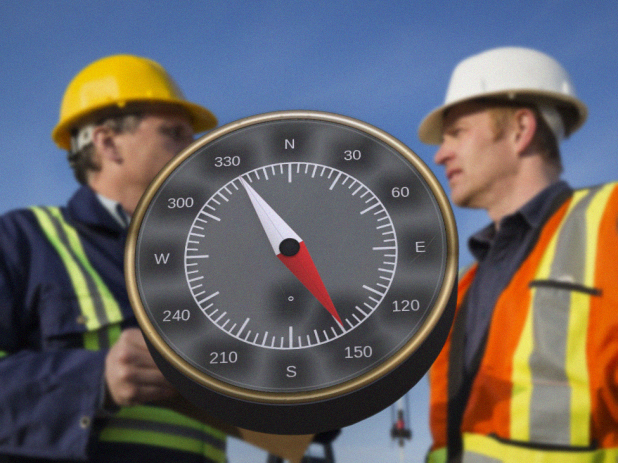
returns 150 °
